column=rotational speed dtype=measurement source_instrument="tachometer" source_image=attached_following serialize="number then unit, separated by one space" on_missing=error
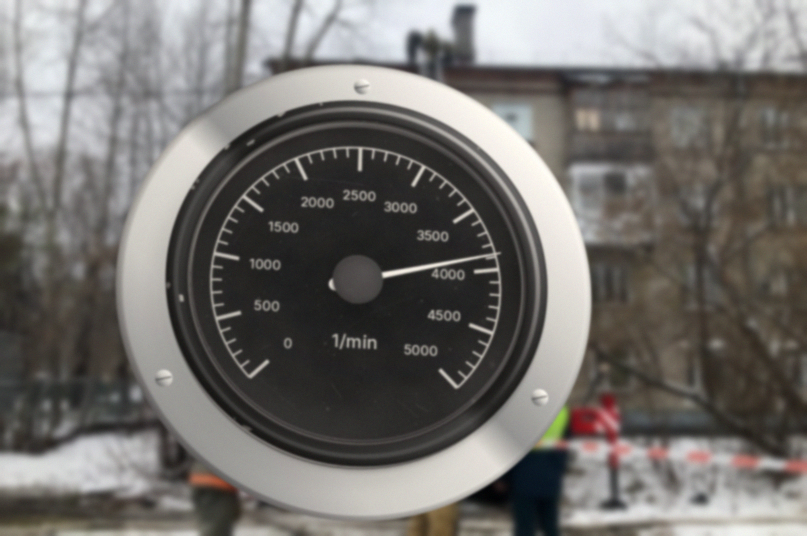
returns 3900 rpm
